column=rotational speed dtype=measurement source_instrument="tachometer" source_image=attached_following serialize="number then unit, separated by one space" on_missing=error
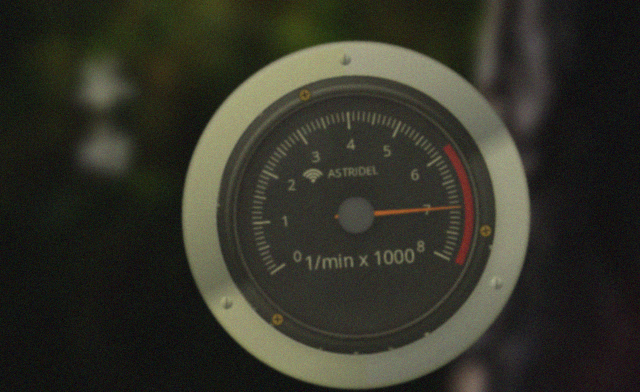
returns 7000 rpm
